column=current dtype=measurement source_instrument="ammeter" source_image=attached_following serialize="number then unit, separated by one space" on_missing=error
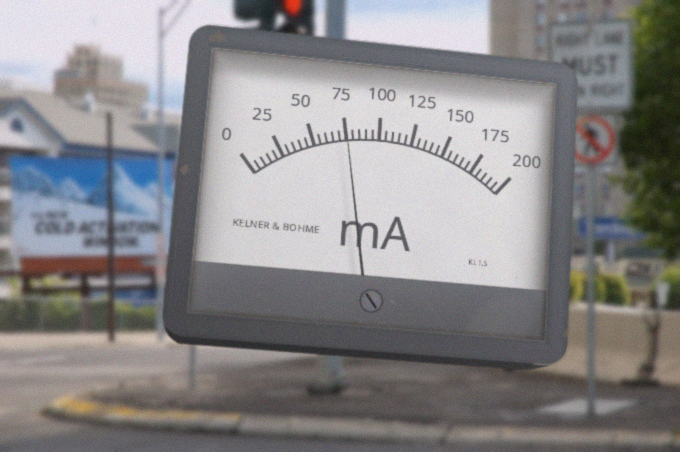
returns 75 mA
